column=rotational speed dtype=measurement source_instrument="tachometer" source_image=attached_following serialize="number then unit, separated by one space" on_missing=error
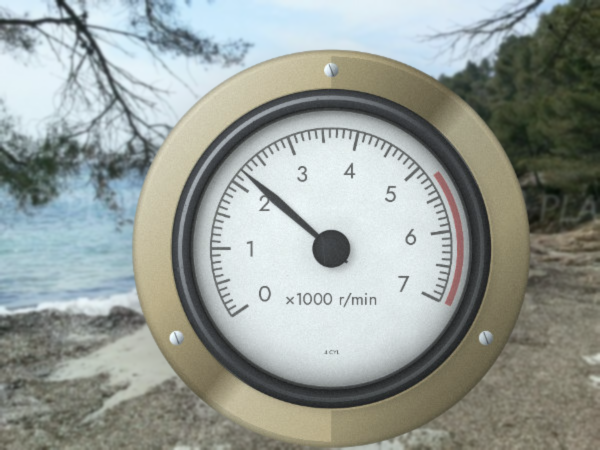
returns 2200 rpm
